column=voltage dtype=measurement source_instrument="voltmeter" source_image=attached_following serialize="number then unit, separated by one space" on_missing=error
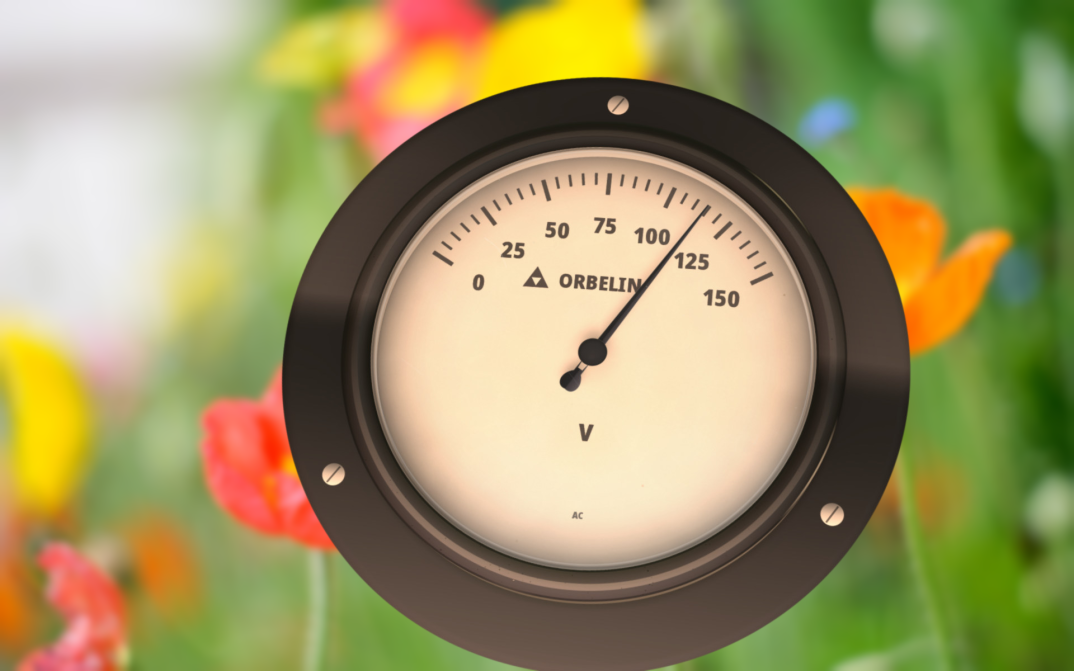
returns 115 V
